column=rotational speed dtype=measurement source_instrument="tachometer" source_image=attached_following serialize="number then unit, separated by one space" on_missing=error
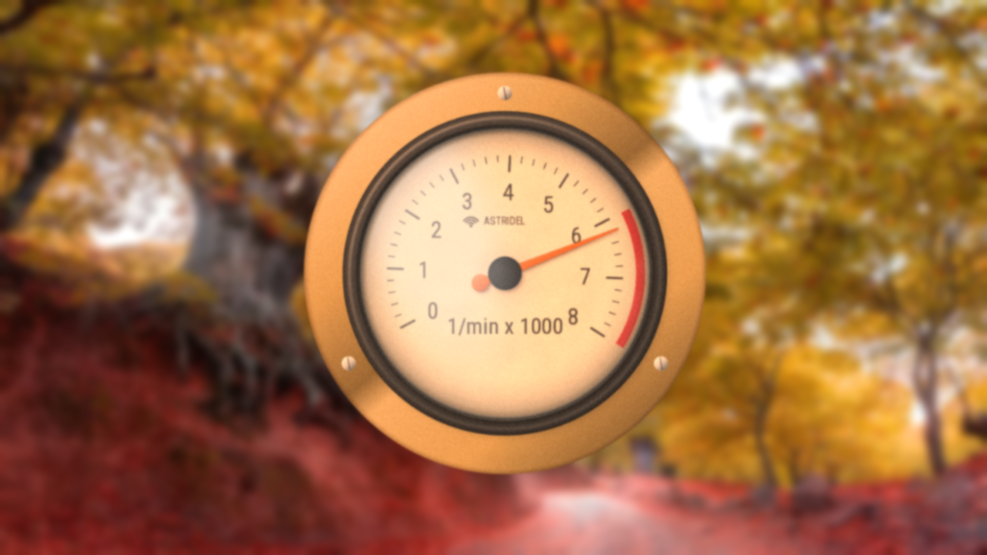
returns 6200 rpm
